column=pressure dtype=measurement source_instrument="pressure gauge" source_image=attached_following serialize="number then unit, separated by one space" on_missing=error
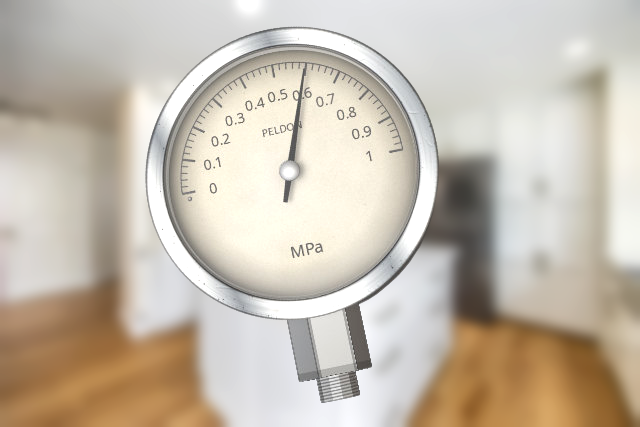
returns 0.6 MPa
